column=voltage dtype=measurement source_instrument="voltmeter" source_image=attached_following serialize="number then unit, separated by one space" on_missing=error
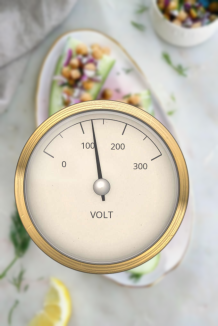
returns 125 V
